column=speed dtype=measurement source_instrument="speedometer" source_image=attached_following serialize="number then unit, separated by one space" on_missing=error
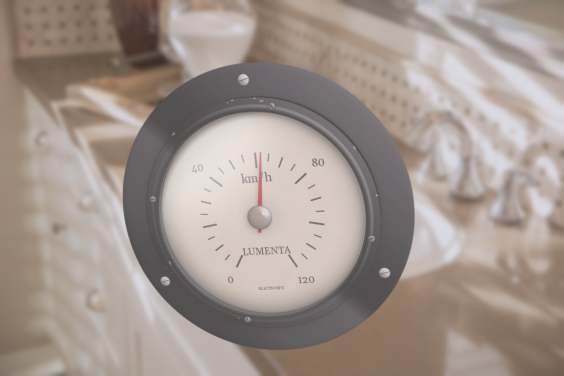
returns 62.5 km/h
